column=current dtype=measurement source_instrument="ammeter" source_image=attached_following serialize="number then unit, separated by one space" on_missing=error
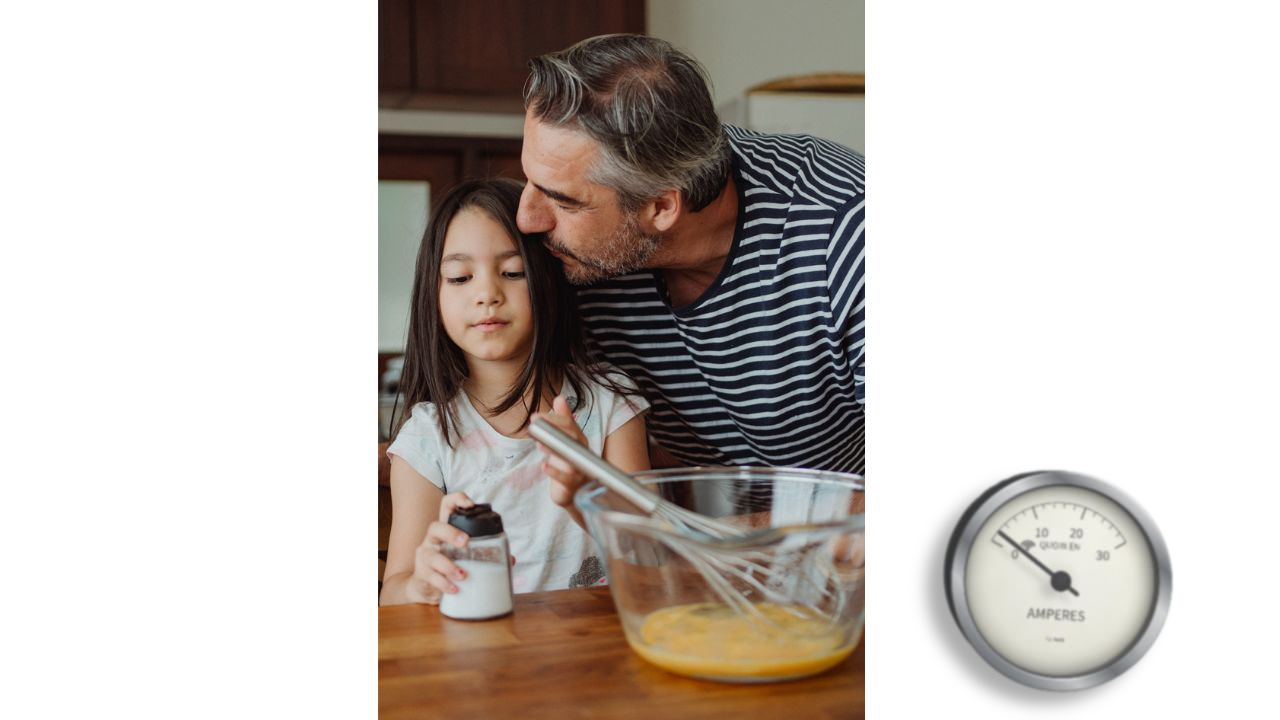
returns 2 A
